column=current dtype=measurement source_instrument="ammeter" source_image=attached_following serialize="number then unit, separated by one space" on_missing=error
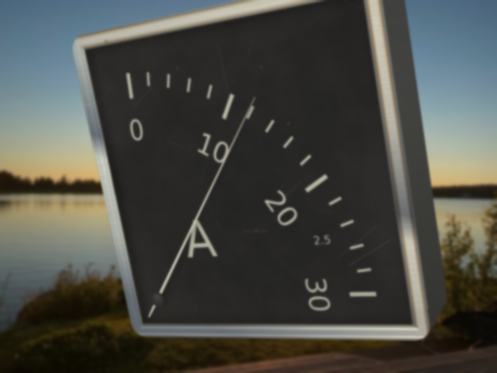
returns 12 A
